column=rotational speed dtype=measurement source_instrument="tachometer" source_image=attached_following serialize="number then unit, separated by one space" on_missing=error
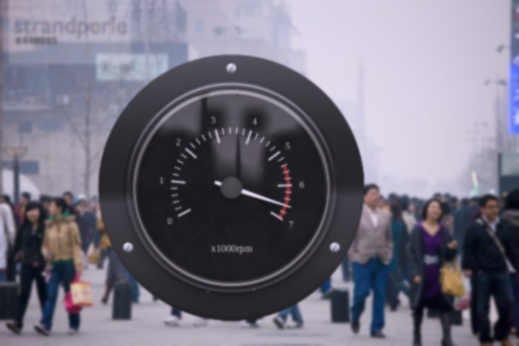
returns 6600 rpm
